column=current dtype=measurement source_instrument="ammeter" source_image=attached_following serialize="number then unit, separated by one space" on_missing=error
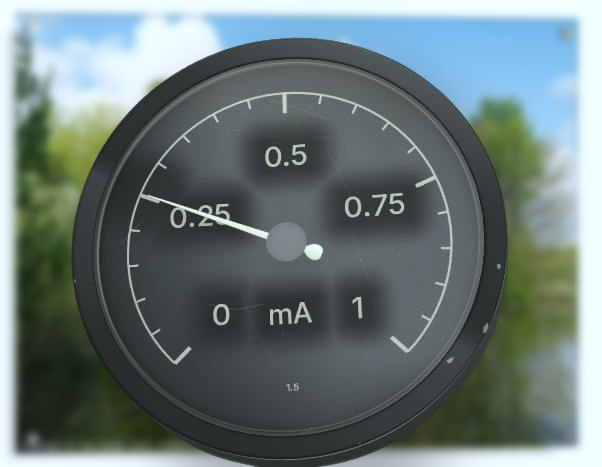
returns 0.25 mA
